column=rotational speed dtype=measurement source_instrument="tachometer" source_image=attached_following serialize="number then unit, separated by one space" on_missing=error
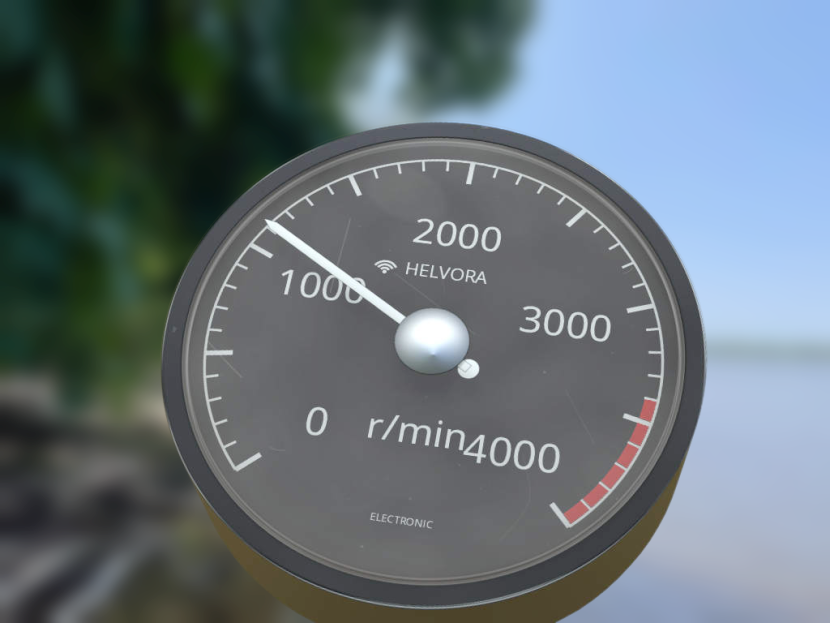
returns 1100 rpm
